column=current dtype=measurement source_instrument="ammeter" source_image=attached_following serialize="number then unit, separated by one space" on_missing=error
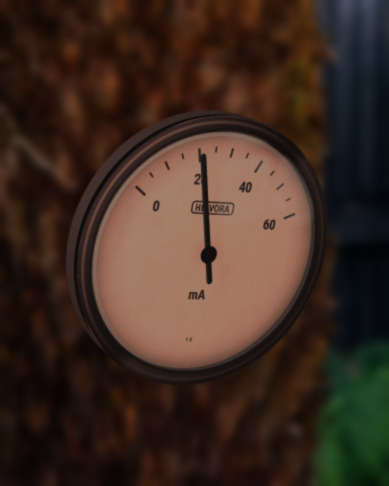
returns 20 mA
